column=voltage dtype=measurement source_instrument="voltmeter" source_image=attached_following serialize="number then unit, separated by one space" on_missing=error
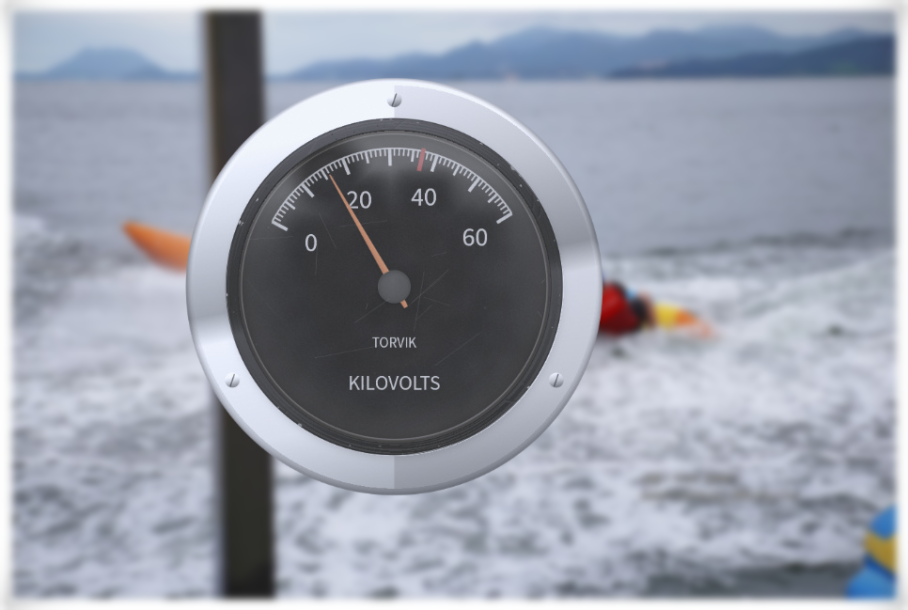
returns 16 kV
